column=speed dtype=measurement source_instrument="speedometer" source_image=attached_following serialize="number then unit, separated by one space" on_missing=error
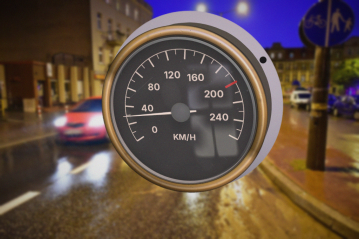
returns 30 km/h
